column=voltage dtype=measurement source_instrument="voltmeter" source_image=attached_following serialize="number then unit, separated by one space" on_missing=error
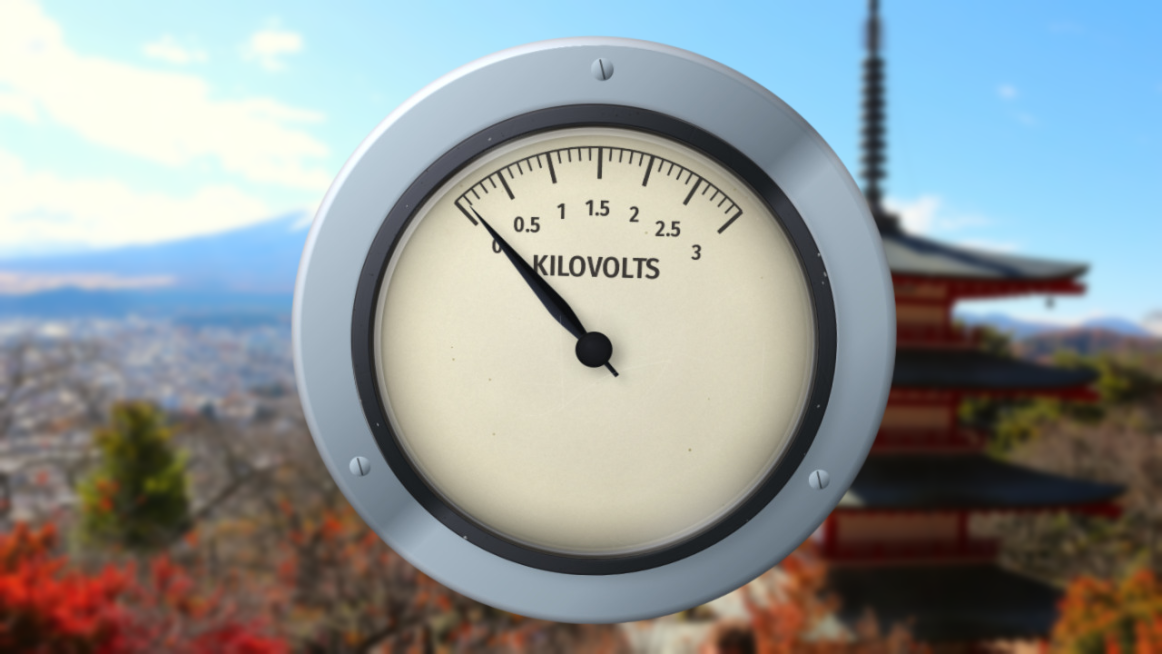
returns 0.1 kV
